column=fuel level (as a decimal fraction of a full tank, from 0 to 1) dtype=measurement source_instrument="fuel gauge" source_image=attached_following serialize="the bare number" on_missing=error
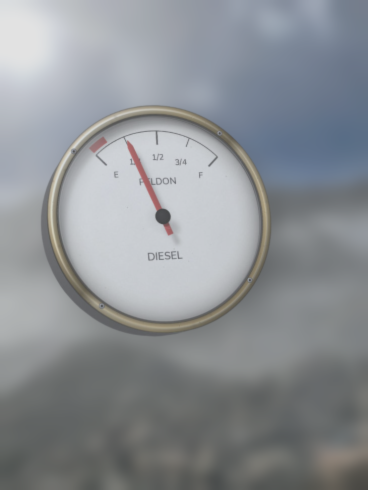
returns 0.25
